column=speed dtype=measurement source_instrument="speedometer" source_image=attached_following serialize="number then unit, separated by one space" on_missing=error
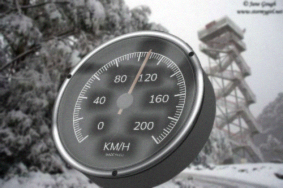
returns 110 km/h
